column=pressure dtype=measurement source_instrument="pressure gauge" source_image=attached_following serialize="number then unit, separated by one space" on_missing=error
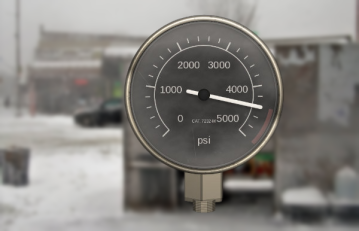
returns 4400 psi
